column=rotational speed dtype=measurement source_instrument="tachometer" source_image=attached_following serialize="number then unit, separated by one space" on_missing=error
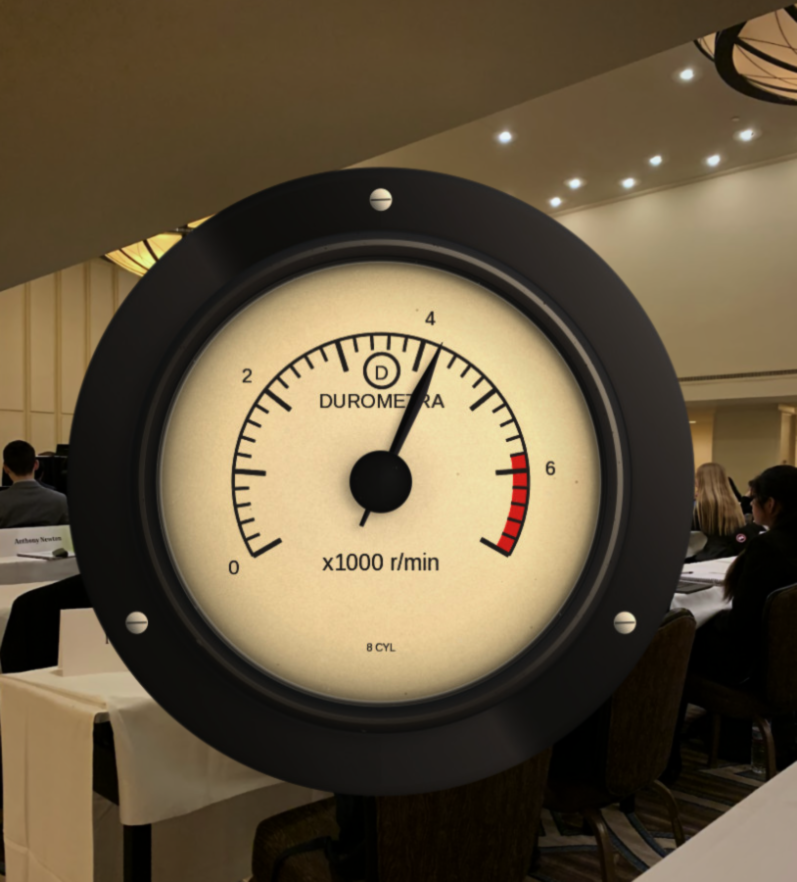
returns 4200 rpm
